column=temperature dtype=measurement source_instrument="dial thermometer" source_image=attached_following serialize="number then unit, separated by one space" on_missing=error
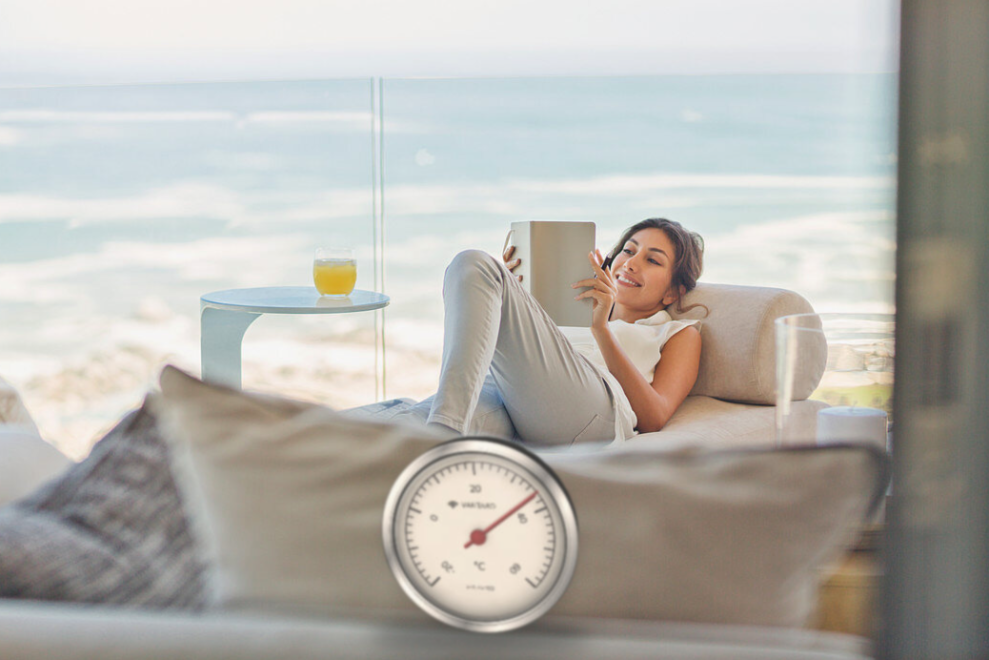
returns 36 °C
